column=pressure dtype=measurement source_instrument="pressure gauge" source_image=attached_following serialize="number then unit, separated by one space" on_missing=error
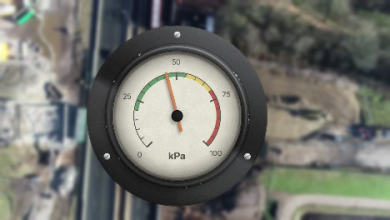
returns 45 kPa
